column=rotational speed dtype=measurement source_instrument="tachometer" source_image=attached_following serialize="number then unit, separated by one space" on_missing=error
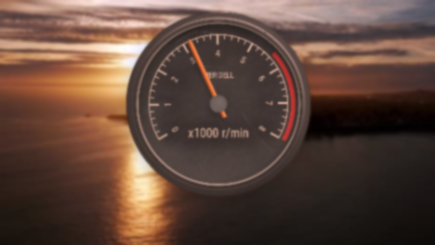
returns 3200 rpm
